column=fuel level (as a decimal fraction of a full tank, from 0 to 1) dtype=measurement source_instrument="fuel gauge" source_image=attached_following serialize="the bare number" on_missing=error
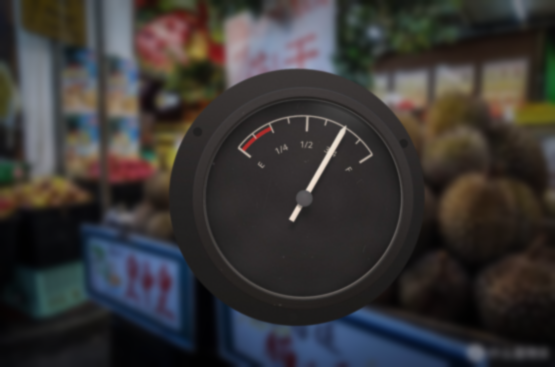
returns 0.75
